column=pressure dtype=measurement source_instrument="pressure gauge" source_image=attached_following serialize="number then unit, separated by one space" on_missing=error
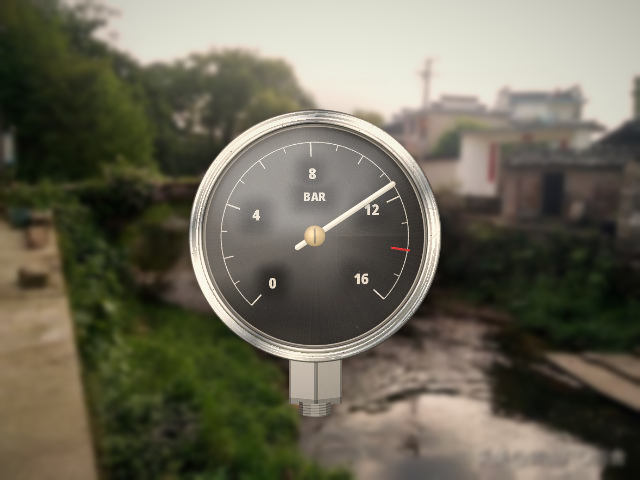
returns 11.5 bar
